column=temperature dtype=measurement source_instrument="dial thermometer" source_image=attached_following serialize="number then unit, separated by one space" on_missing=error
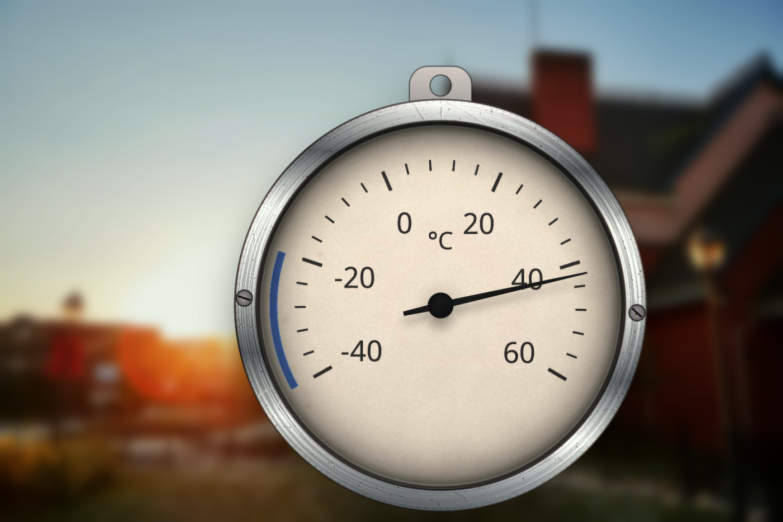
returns 42 °C
